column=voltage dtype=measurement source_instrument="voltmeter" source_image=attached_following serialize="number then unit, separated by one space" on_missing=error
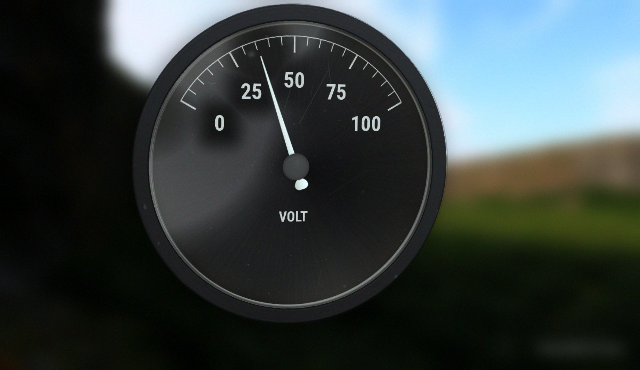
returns 35 V
